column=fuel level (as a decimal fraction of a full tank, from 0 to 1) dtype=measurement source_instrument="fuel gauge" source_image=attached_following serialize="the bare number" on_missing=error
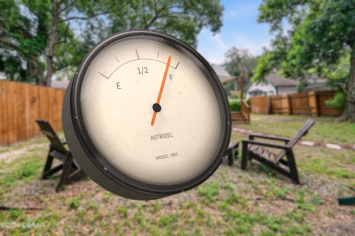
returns 0.875
